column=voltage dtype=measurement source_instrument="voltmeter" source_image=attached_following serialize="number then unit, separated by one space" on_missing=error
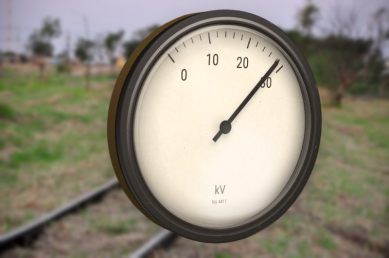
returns 28 kV
